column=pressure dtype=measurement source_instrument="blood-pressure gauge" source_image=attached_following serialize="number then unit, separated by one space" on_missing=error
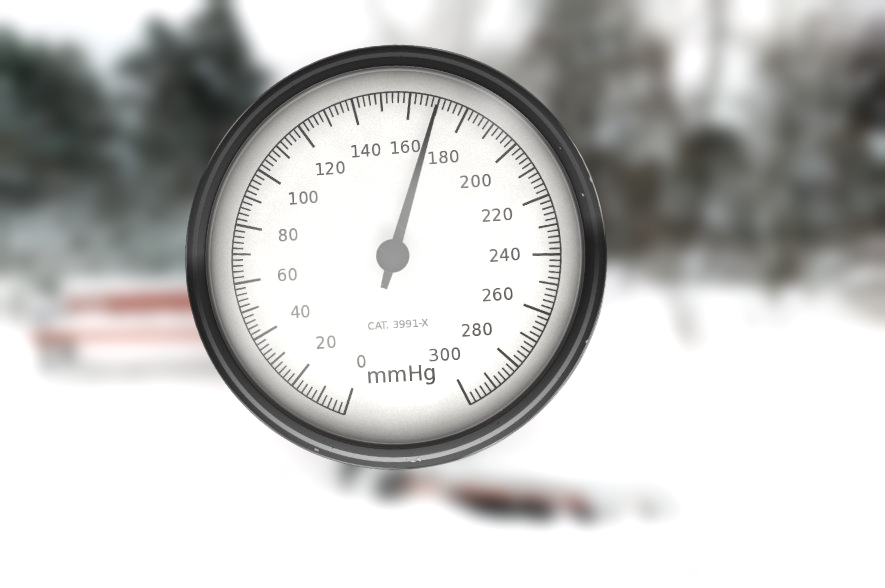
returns 170 mmHg
